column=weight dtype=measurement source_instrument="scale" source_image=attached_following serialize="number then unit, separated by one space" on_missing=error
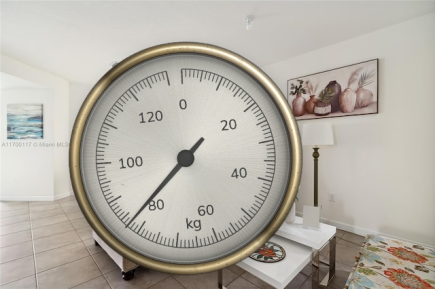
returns 83 kg
